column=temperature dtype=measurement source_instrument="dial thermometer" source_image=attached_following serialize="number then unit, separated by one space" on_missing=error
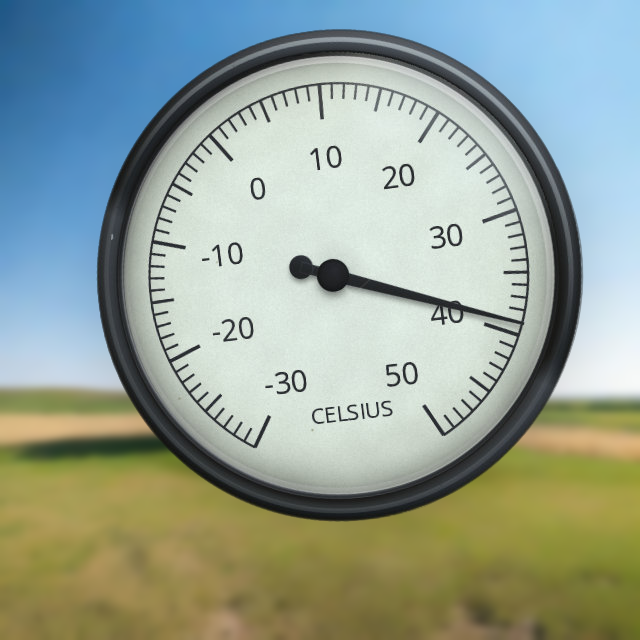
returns 39 °C
